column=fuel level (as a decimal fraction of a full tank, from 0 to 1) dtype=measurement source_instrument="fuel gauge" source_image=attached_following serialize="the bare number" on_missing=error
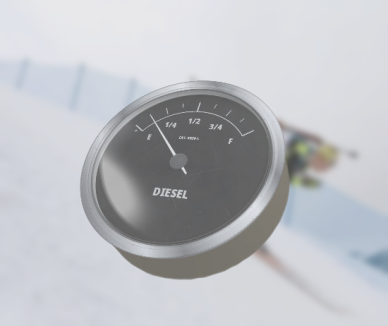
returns 0.125
